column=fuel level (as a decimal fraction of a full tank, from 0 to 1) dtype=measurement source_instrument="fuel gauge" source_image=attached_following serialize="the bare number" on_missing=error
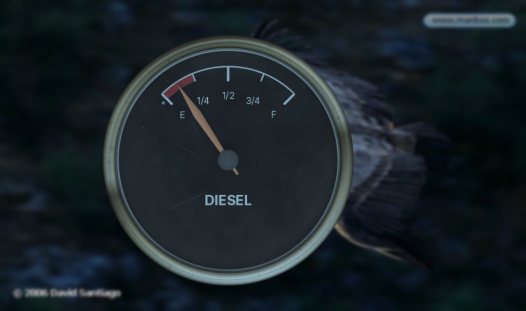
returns 0.125
